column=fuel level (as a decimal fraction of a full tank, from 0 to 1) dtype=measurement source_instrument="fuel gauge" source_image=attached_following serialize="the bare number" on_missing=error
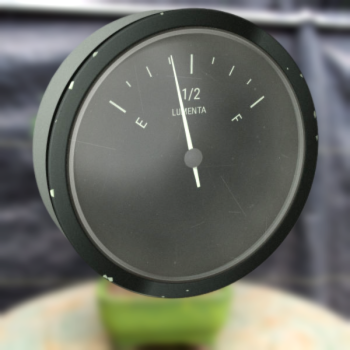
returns 0.375
